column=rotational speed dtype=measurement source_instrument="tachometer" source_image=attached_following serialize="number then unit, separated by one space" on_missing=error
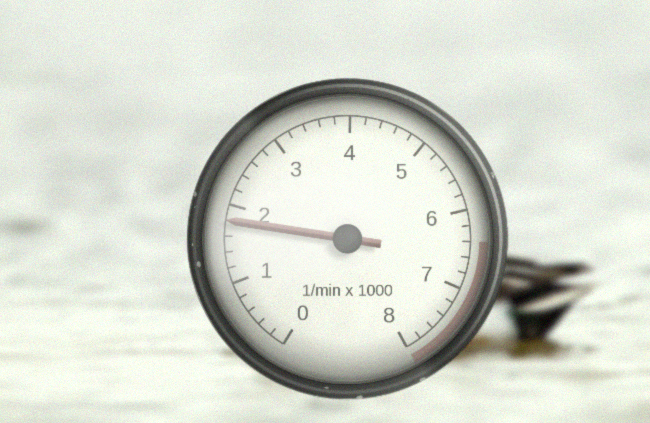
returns 1800 rpm
